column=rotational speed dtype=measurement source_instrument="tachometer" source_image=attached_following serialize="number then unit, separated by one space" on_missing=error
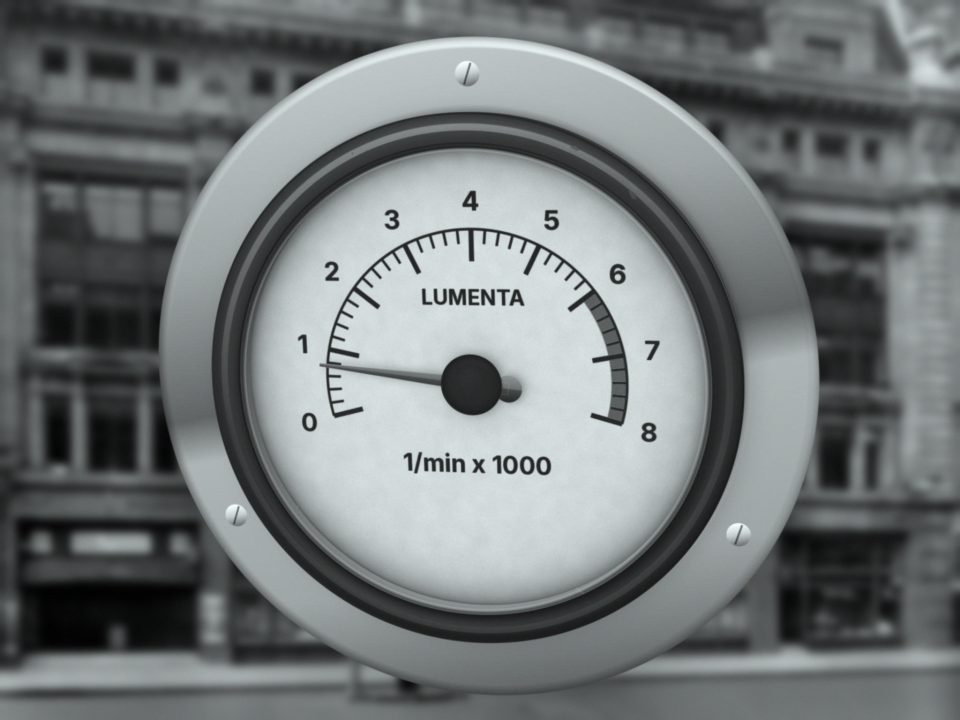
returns 800 rpm
